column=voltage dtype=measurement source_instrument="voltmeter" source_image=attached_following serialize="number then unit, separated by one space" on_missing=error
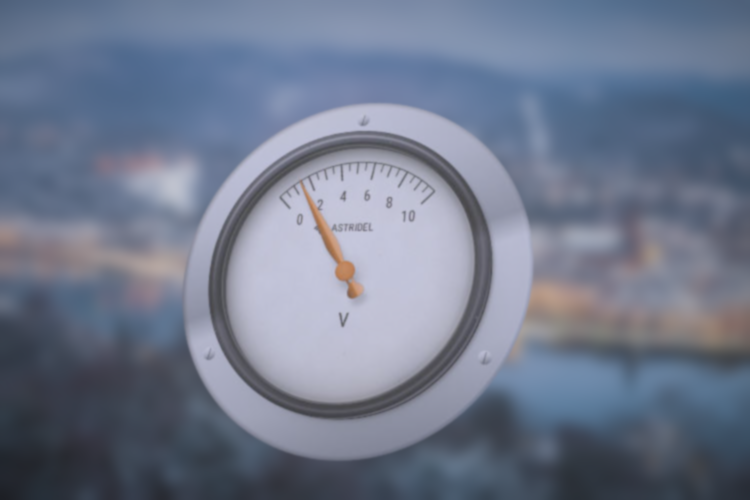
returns 1.5 V
